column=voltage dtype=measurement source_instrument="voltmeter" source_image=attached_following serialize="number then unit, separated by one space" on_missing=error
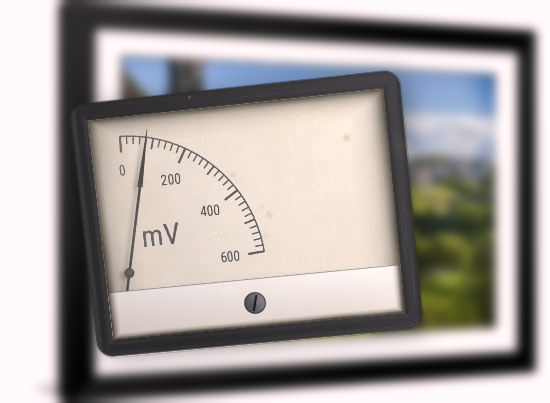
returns 80 mV
